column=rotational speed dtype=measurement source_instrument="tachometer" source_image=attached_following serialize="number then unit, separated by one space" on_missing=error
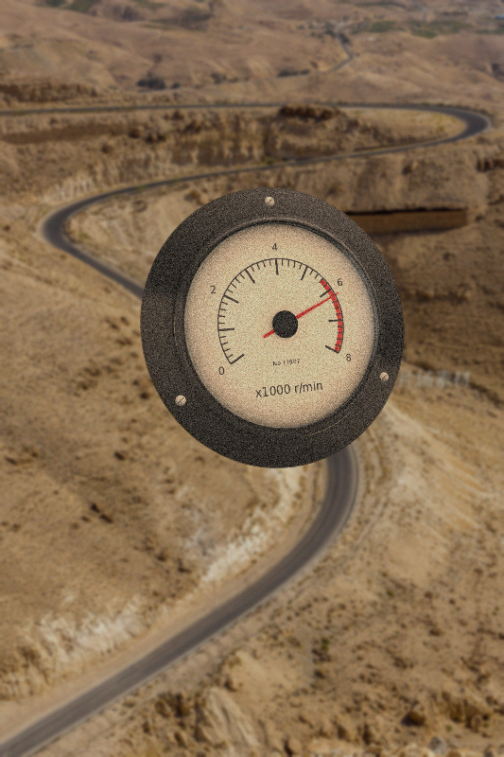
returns 6200 rpm
